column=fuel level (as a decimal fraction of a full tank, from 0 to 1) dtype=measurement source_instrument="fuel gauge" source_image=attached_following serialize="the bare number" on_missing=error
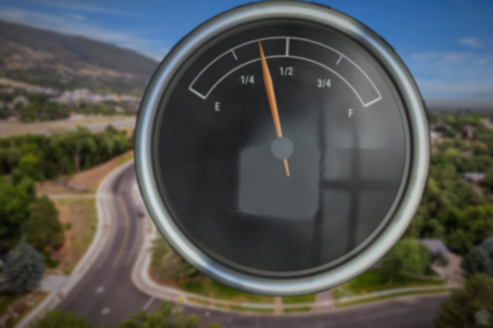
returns 0.375
